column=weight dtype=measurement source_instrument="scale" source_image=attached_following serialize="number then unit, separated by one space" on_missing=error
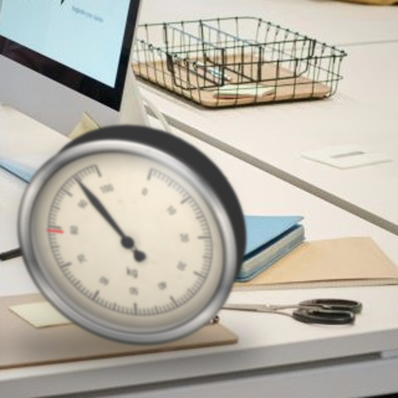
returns 95 kg
